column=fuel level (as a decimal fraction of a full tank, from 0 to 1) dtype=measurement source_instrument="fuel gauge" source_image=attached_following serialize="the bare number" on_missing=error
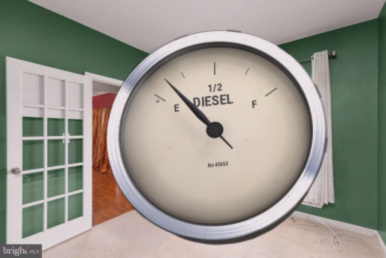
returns 0.125
